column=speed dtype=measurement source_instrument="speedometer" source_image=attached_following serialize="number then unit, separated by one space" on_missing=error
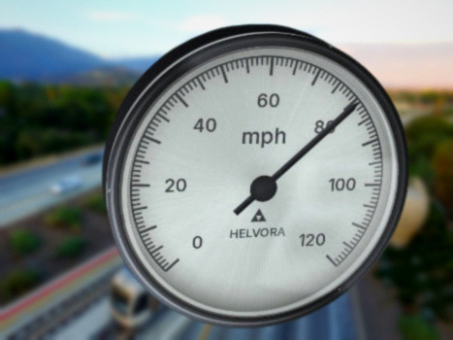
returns 80 mph
